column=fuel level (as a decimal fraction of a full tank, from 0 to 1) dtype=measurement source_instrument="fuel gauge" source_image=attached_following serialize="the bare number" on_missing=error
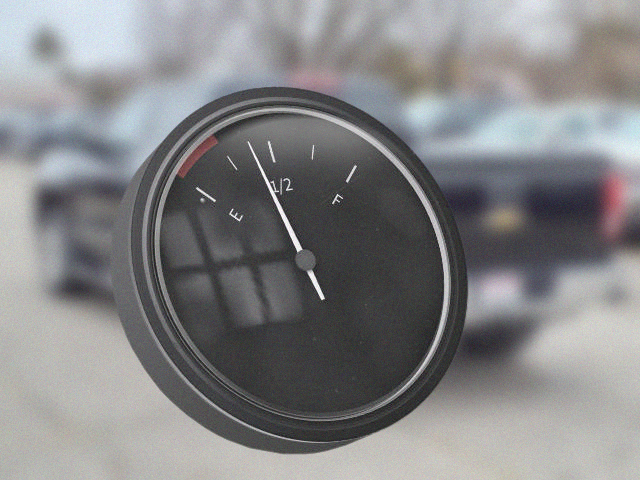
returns 0.375
